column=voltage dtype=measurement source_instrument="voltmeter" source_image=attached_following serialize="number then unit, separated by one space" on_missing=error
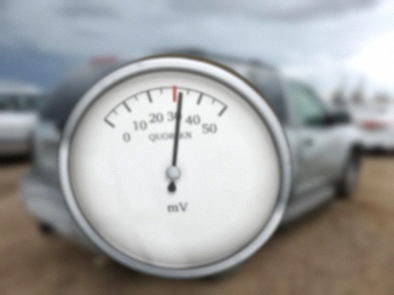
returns 32.5 mV
